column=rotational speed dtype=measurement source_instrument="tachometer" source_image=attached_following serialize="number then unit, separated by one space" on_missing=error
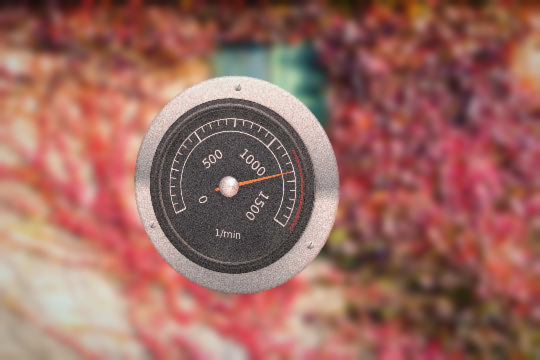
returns 1200 rpm
